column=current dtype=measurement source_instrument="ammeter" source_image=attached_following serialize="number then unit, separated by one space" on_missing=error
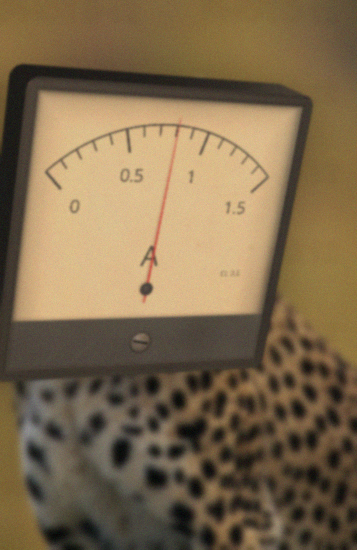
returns 0.8 A
